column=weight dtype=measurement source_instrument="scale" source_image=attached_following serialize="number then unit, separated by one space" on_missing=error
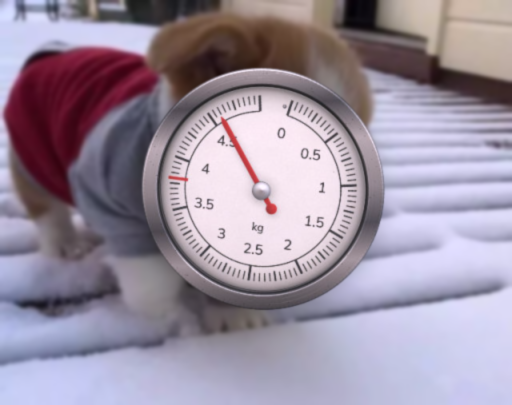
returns 4.6 kg
